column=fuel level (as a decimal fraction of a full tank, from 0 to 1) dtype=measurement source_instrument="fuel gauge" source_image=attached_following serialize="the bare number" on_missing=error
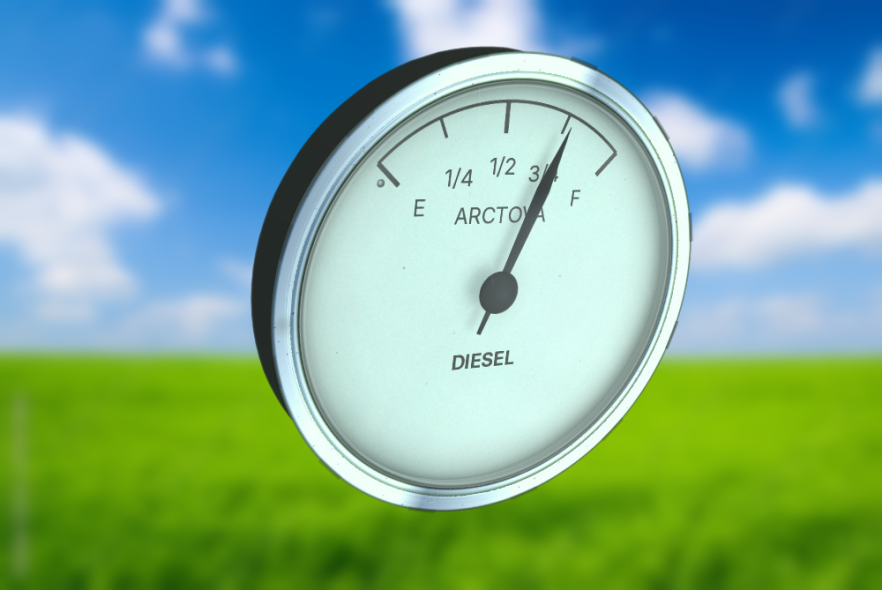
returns 0.75
